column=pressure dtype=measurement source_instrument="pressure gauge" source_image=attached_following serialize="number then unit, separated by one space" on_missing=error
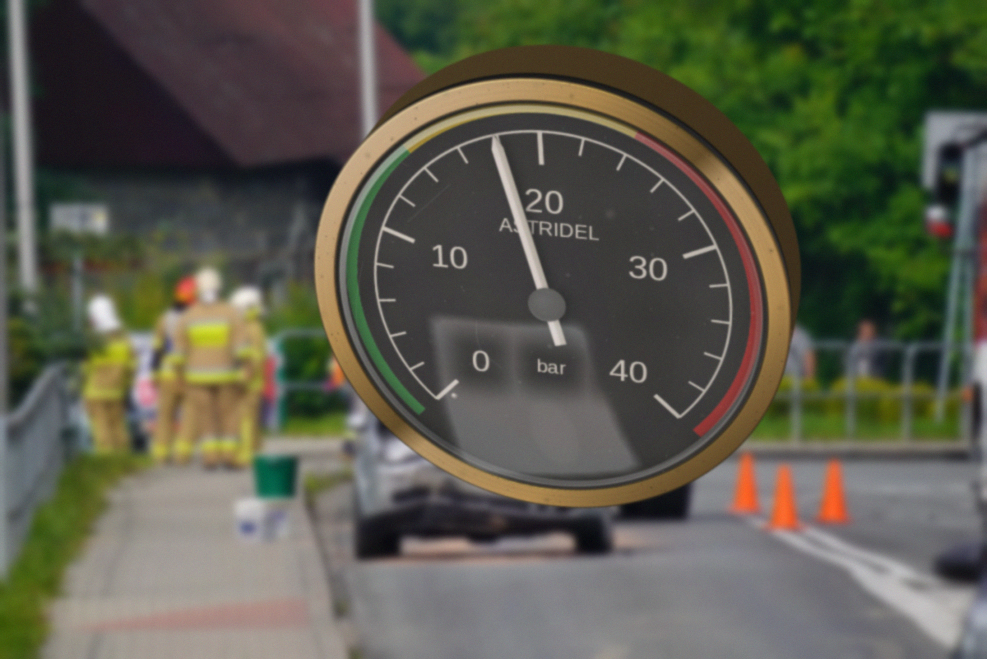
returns 18 bar
